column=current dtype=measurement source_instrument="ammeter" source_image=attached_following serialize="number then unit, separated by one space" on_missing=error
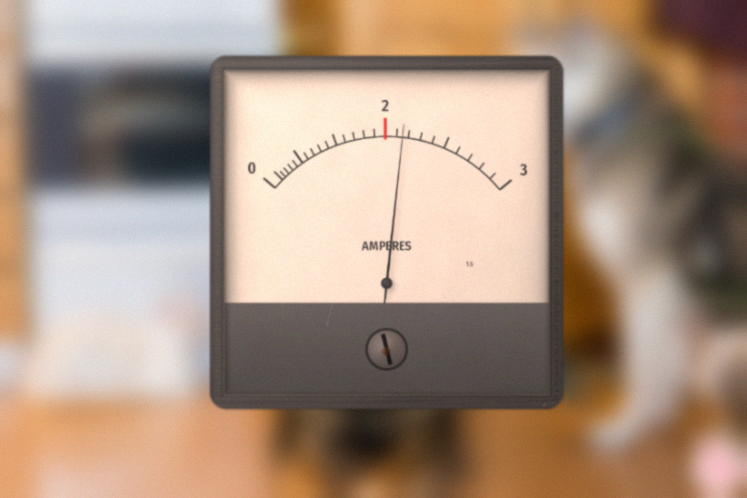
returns 2.15 A
